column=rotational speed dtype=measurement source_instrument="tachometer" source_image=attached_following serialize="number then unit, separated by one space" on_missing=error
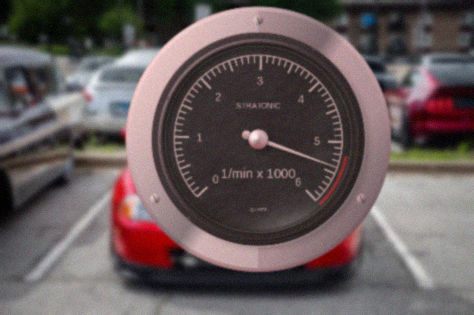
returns 5400 rpm
